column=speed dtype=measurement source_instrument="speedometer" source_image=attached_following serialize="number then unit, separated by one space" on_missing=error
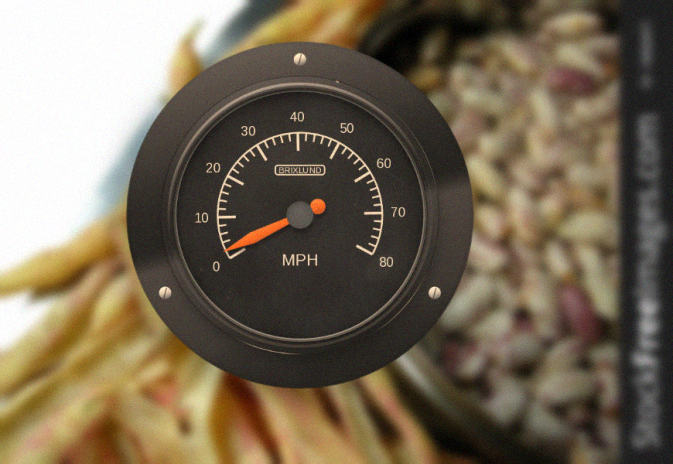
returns 2 mph
